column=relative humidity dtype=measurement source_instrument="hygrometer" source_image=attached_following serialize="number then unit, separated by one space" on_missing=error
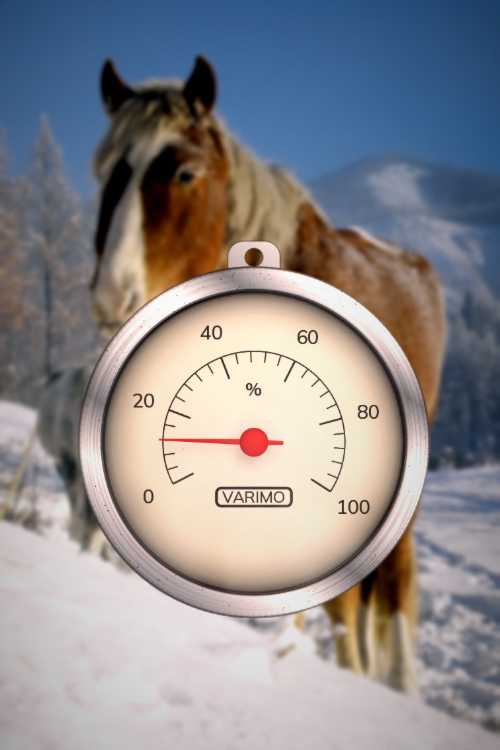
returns 12 %
